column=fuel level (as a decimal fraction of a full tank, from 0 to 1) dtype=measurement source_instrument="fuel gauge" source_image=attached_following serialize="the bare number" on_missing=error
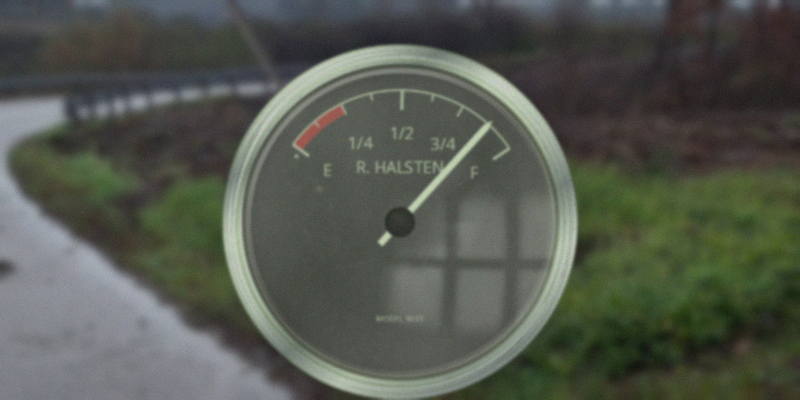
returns 0.875
